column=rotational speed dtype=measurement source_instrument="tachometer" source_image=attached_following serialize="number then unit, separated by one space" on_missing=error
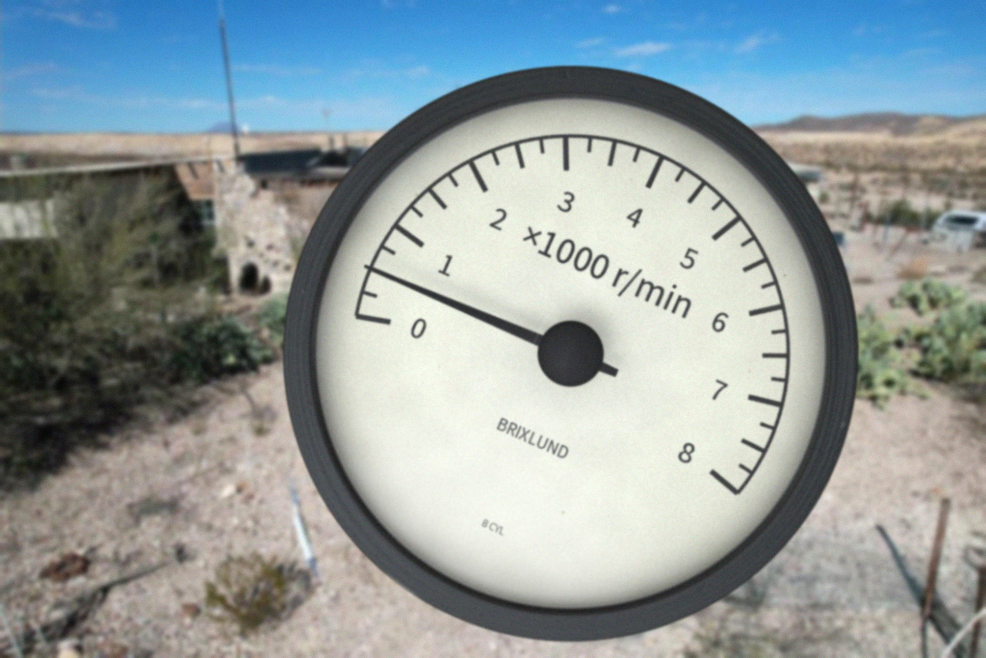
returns 500 rpm
